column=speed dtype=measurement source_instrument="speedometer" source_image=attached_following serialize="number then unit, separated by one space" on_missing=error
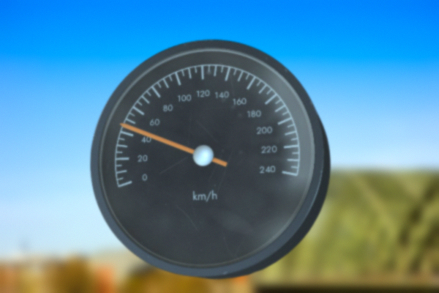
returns 45 km/h
